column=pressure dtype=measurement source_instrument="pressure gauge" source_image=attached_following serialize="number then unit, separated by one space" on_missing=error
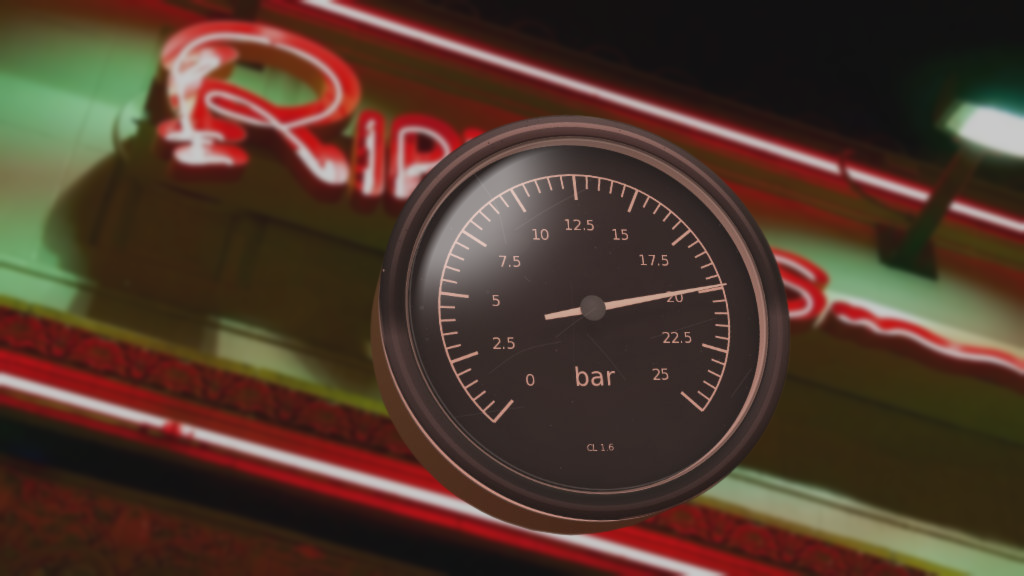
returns 20 bar
